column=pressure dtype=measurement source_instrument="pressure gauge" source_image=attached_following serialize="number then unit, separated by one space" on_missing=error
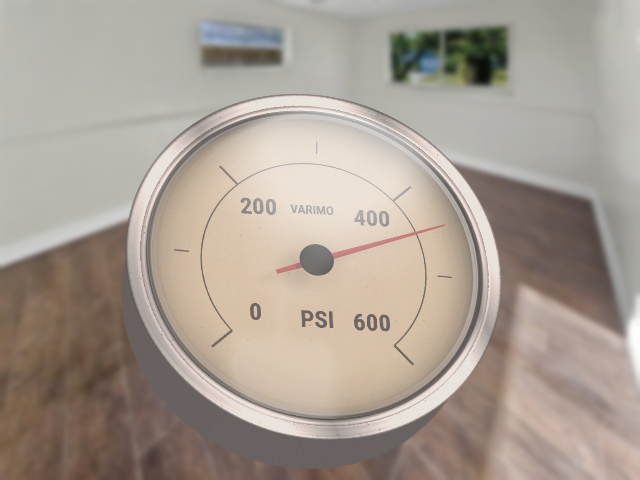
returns 450 psi
